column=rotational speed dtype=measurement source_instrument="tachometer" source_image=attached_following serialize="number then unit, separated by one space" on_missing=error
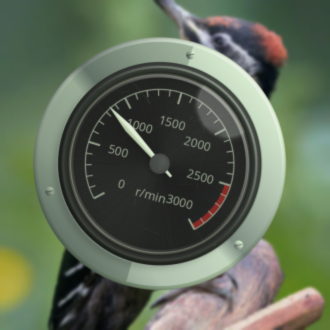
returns 850 rpm
